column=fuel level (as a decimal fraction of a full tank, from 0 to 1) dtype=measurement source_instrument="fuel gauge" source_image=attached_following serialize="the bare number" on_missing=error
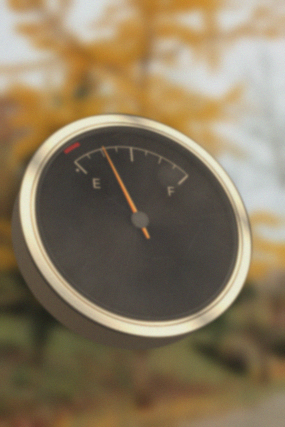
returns 0.25
